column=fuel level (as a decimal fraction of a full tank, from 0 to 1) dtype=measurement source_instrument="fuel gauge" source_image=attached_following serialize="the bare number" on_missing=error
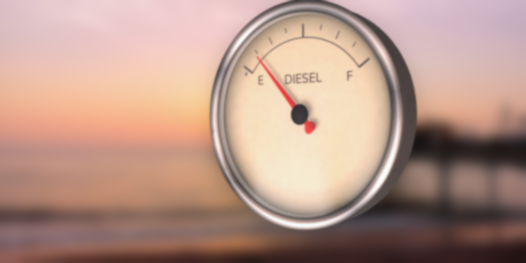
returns 0.125
